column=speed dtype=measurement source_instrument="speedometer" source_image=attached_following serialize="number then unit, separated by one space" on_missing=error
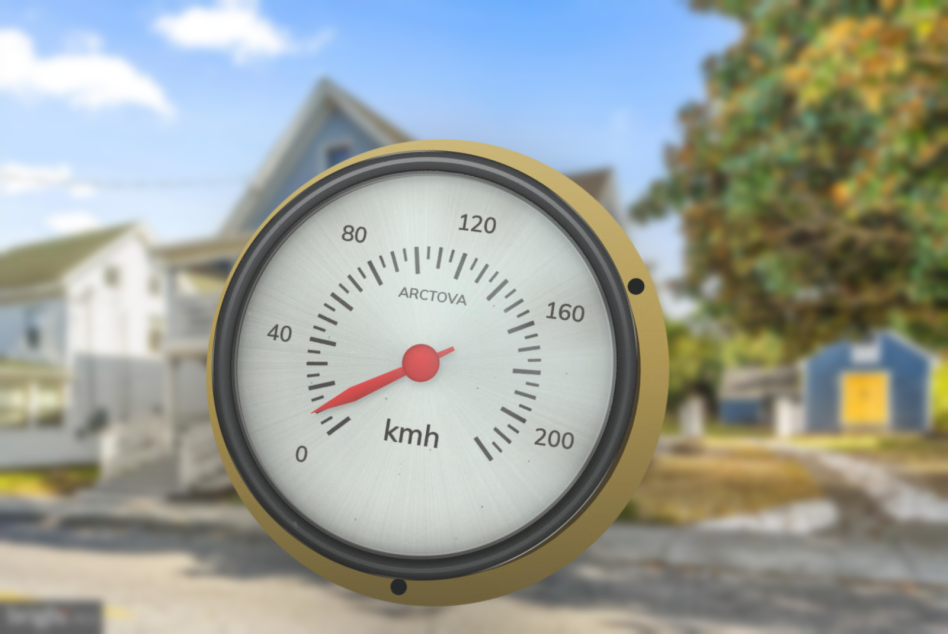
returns 10 km/h
